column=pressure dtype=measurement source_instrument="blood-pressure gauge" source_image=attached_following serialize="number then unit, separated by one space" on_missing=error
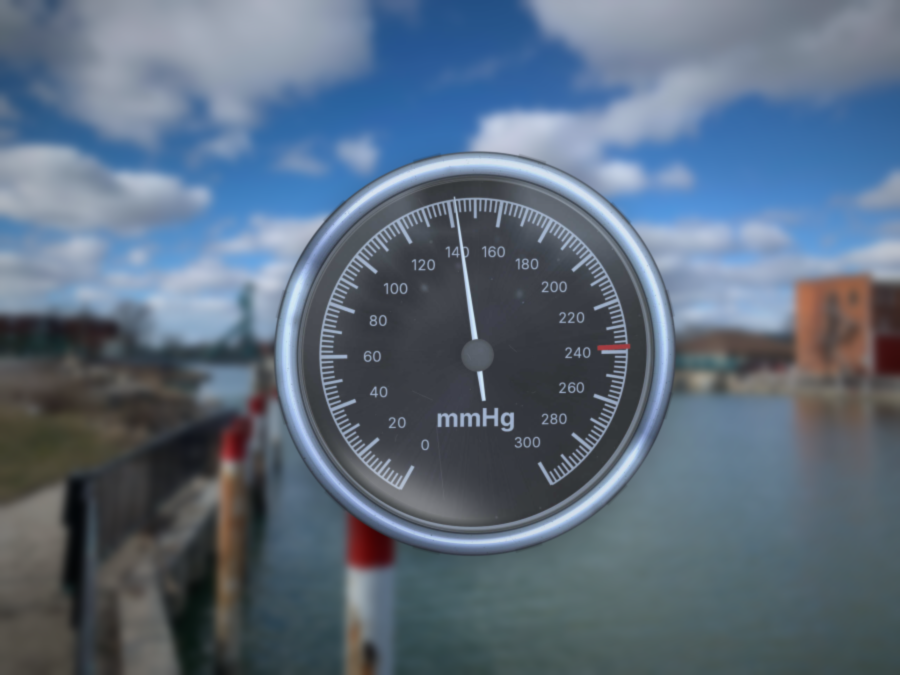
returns 142 mmHg
